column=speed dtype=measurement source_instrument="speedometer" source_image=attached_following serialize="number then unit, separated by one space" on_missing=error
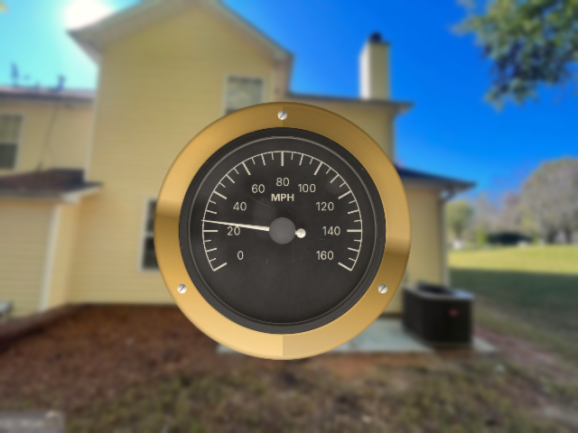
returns 25 mph
